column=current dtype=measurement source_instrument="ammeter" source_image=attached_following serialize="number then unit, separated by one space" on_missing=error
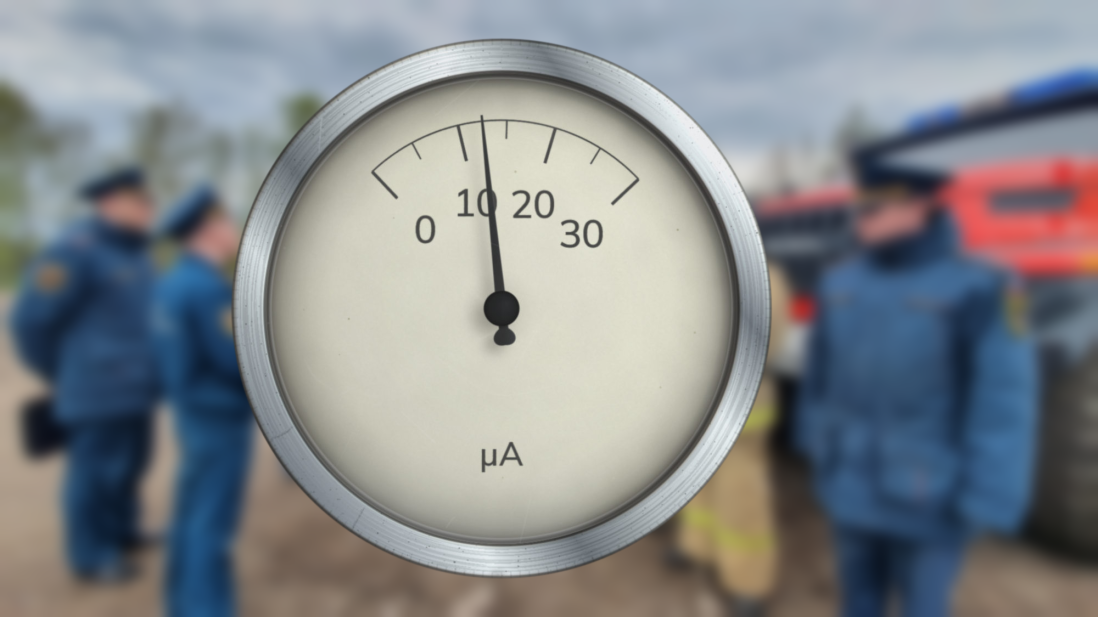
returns 12.5 µA
